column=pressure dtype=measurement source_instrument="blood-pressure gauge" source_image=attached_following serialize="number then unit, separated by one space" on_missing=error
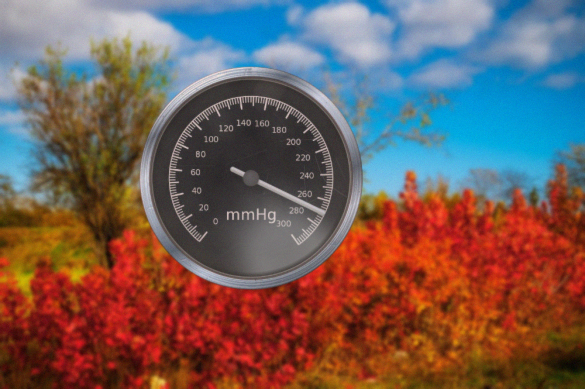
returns 270 mmHg
